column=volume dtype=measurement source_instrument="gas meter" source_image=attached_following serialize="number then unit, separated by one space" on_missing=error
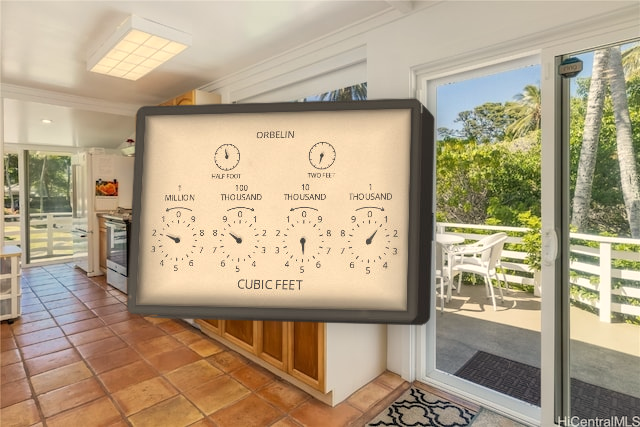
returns 185100 ft³
